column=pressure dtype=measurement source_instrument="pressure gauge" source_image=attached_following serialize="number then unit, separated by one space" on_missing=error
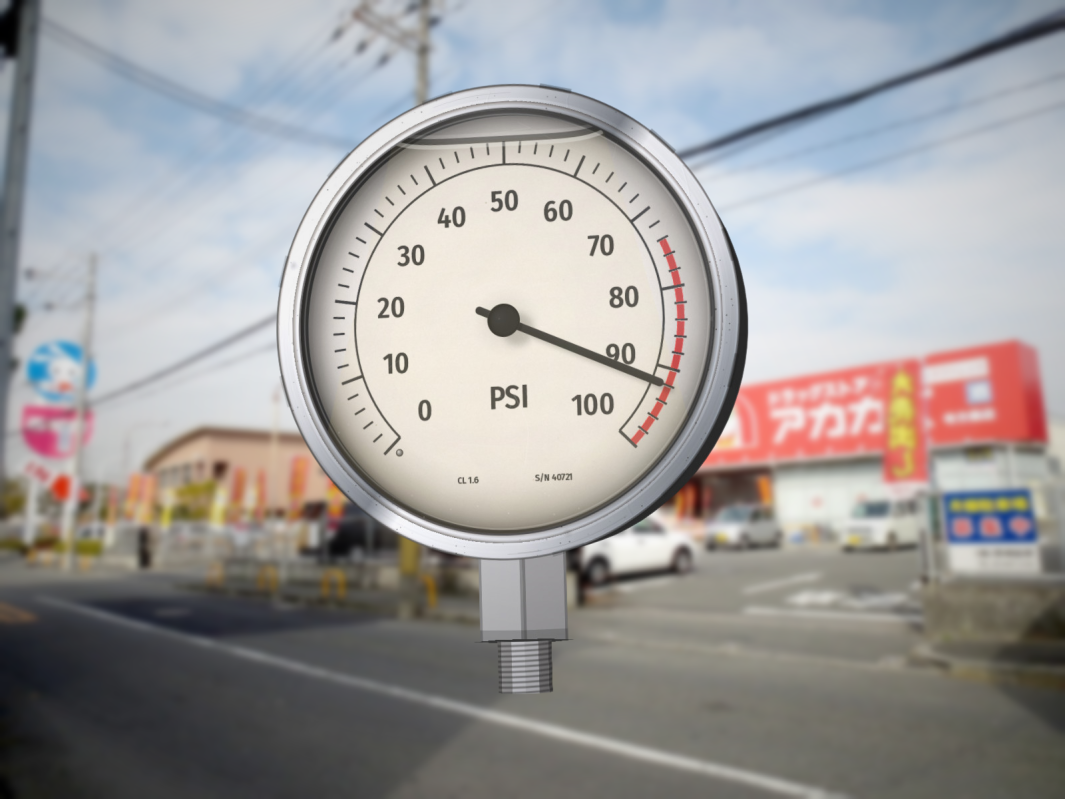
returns 92 psi
